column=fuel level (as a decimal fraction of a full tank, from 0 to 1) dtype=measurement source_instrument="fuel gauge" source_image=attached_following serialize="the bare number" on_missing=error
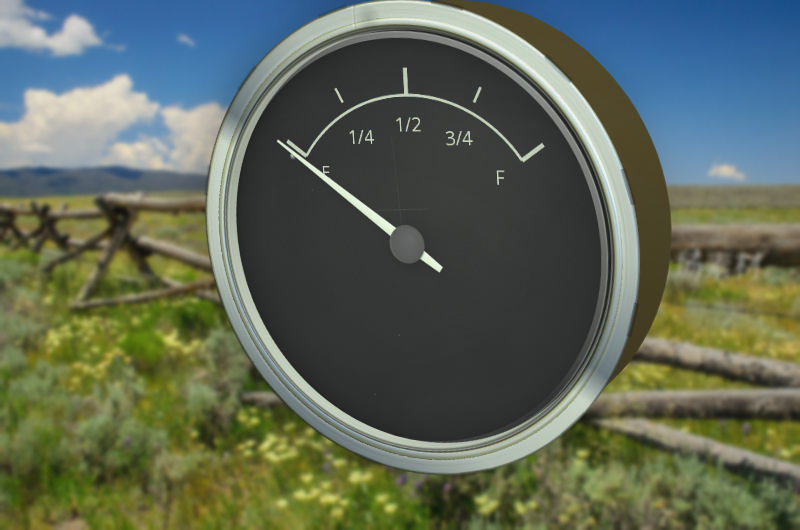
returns 0
